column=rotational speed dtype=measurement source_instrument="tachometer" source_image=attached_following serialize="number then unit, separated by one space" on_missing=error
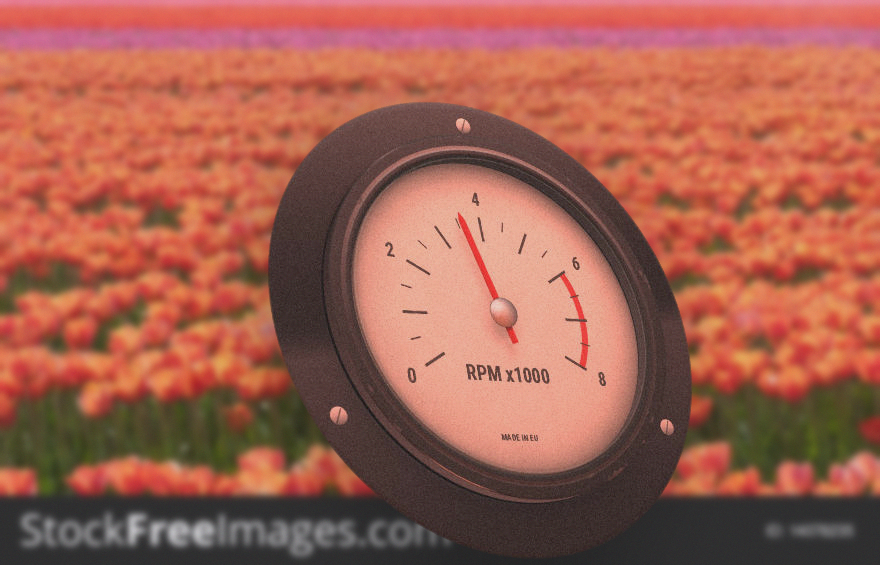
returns 3500 rpm
